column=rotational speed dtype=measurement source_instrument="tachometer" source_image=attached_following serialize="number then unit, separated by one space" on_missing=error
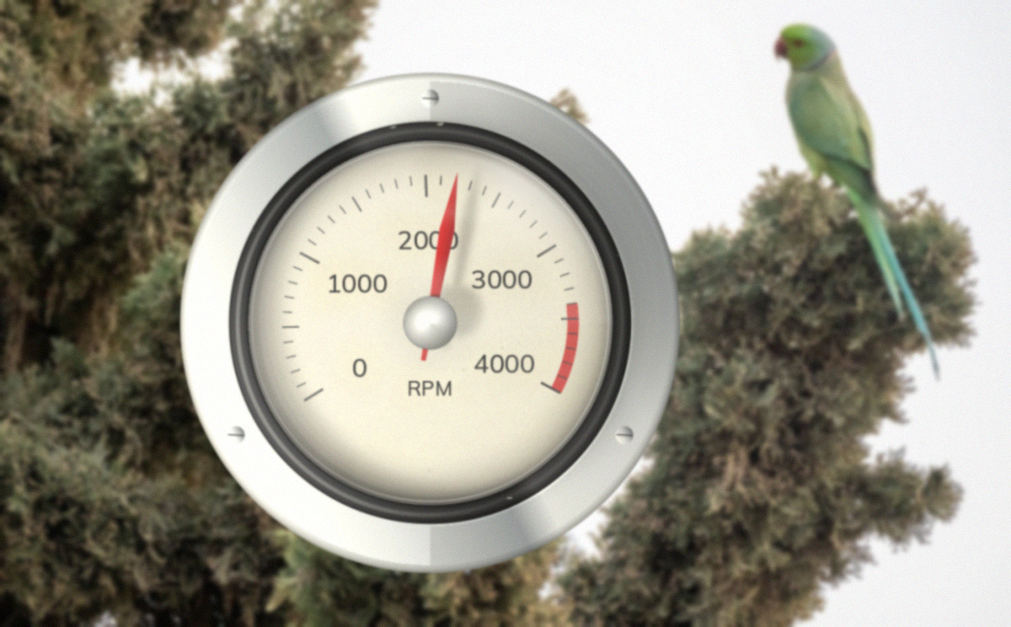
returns 2200 rpm
